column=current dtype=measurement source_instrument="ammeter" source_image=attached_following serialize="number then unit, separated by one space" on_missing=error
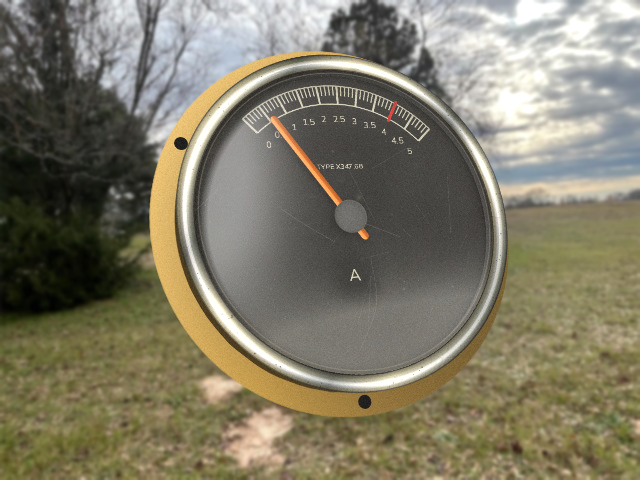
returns 0.5 A
